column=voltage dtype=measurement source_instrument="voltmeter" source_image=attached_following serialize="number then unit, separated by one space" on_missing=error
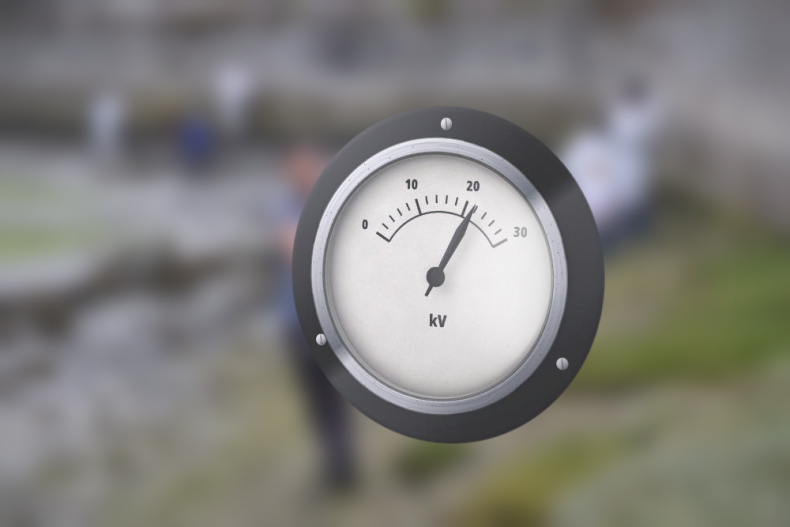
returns 22 kV
